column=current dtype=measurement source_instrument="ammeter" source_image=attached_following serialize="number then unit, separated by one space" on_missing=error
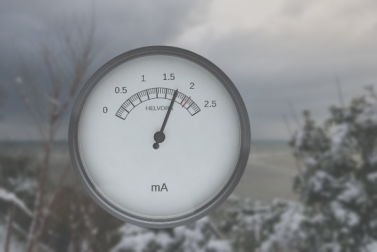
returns 1.75 mA
